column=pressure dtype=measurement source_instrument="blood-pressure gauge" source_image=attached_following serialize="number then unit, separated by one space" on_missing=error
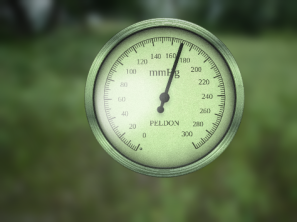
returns 170 mmHg
